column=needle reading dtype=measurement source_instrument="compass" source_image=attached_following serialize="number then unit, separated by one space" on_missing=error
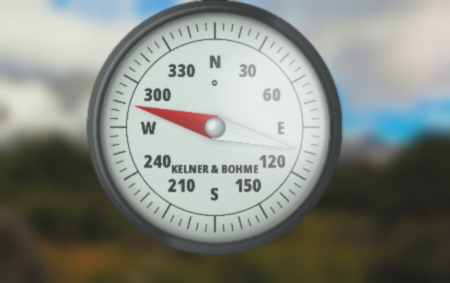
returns 285 °
